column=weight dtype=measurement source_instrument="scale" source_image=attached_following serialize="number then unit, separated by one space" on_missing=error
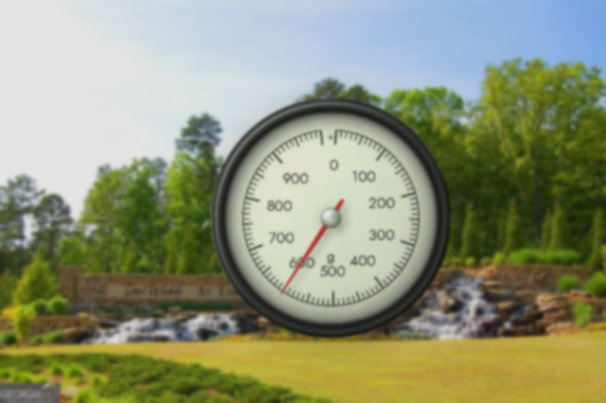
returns 600 g
